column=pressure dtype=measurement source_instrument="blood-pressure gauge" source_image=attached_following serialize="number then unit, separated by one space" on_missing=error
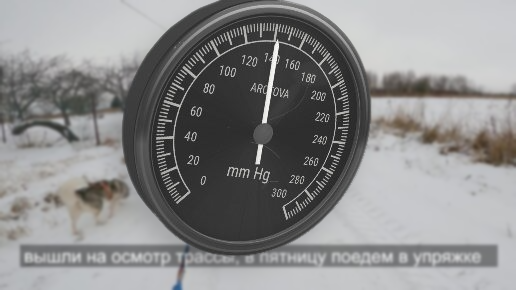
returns 140 mmHg
